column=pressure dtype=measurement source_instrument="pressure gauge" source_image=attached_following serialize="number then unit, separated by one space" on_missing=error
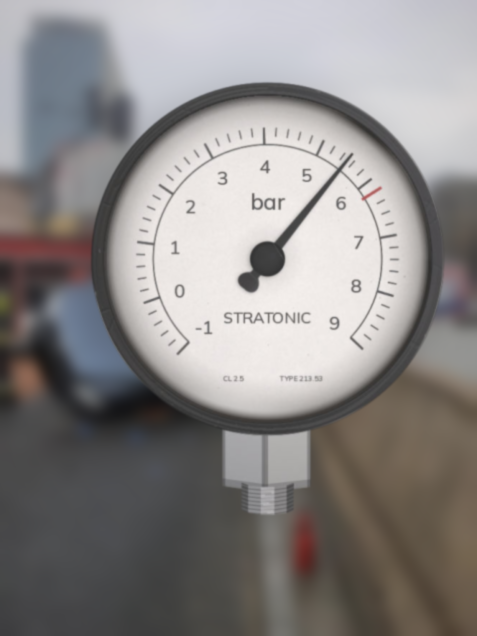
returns 5.5 bar
